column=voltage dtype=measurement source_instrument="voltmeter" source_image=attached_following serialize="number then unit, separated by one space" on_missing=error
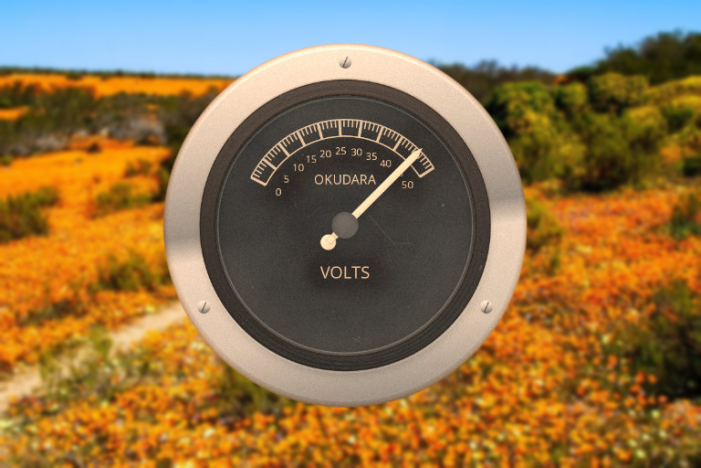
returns 45 V
